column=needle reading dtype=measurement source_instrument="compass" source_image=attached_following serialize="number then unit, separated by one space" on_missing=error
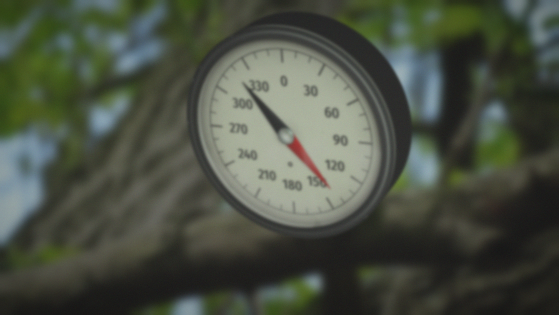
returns 140 °
